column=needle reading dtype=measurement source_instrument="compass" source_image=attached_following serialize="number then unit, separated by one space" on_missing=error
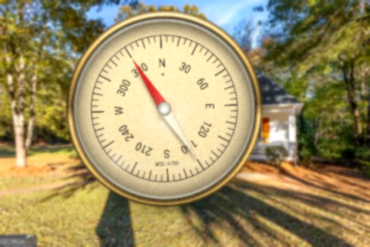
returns 330 °
